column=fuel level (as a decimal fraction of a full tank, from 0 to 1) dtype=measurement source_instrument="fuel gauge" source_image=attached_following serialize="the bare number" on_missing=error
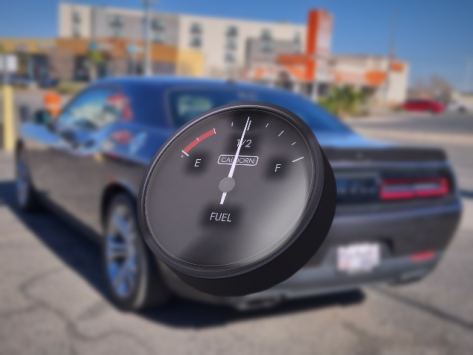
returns 0.5
